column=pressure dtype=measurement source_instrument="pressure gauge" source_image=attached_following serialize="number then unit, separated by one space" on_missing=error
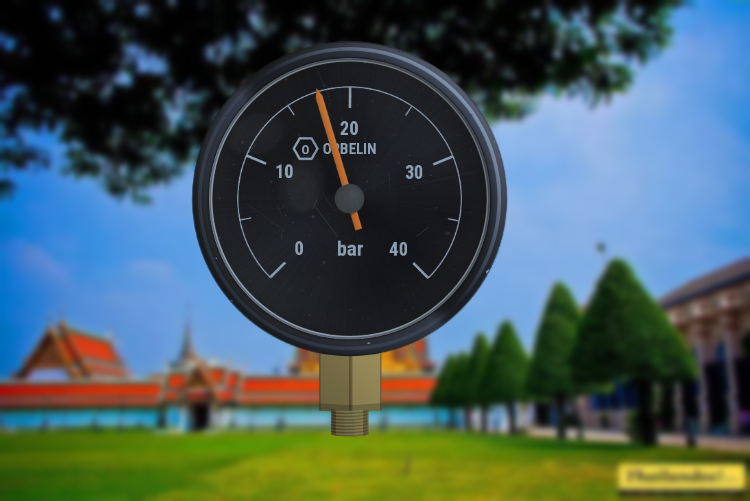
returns 17.5 bar
